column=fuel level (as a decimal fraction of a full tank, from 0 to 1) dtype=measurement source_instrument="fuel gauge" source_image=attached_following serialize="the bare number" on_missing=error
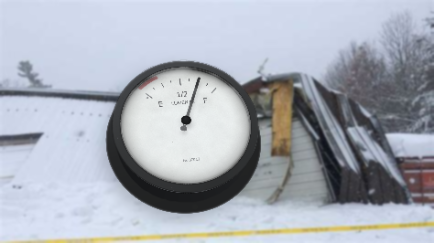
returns 0.75
